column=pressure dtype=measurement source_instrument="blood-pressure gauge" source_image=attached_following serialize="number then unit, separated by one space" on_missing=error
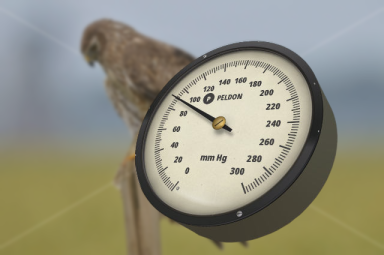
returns 90 mmHg
